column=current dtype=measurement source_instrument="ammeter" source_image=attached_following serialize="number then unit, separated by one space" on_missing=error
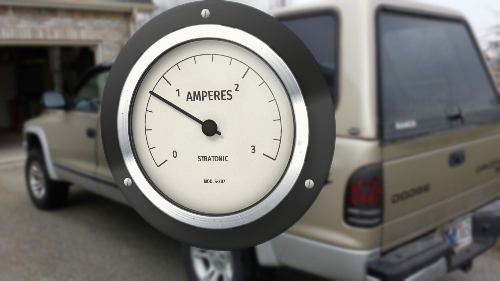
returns 0.8 A
